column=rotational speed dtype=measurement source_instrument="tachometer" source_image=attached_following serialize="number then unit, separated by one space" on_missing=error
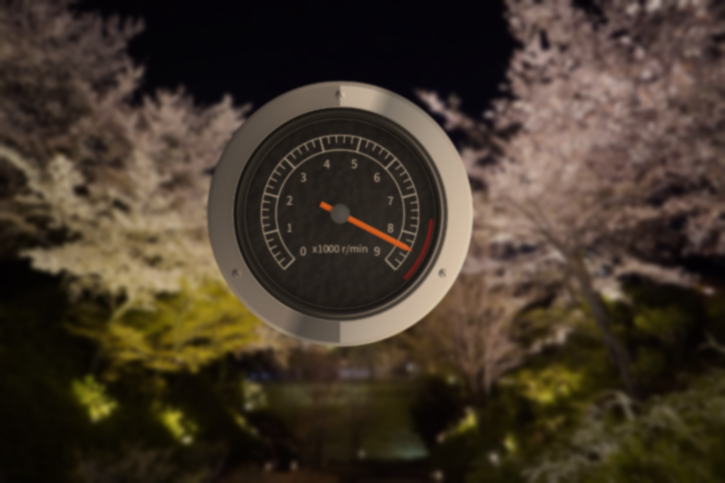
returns 8400 rpm
